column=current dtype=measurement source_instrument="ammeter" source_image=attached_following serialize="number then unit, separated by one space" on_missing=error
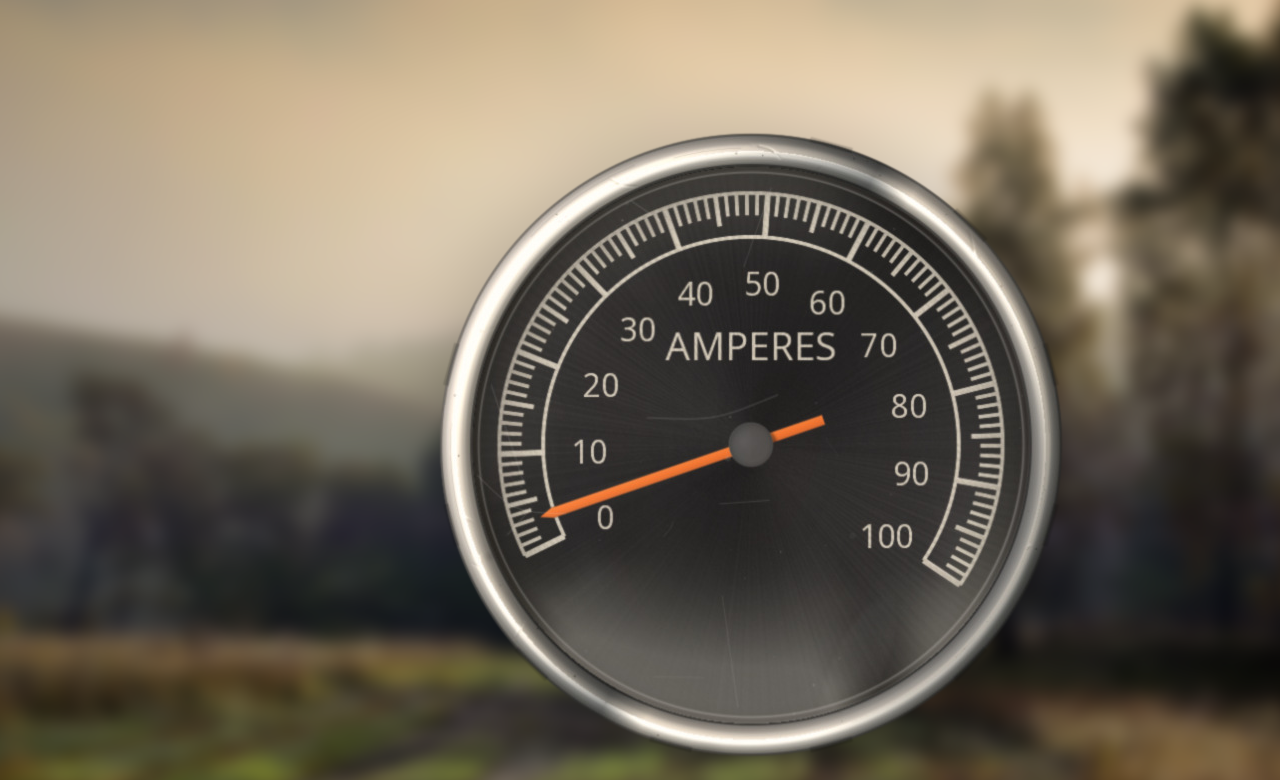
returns 3 A
